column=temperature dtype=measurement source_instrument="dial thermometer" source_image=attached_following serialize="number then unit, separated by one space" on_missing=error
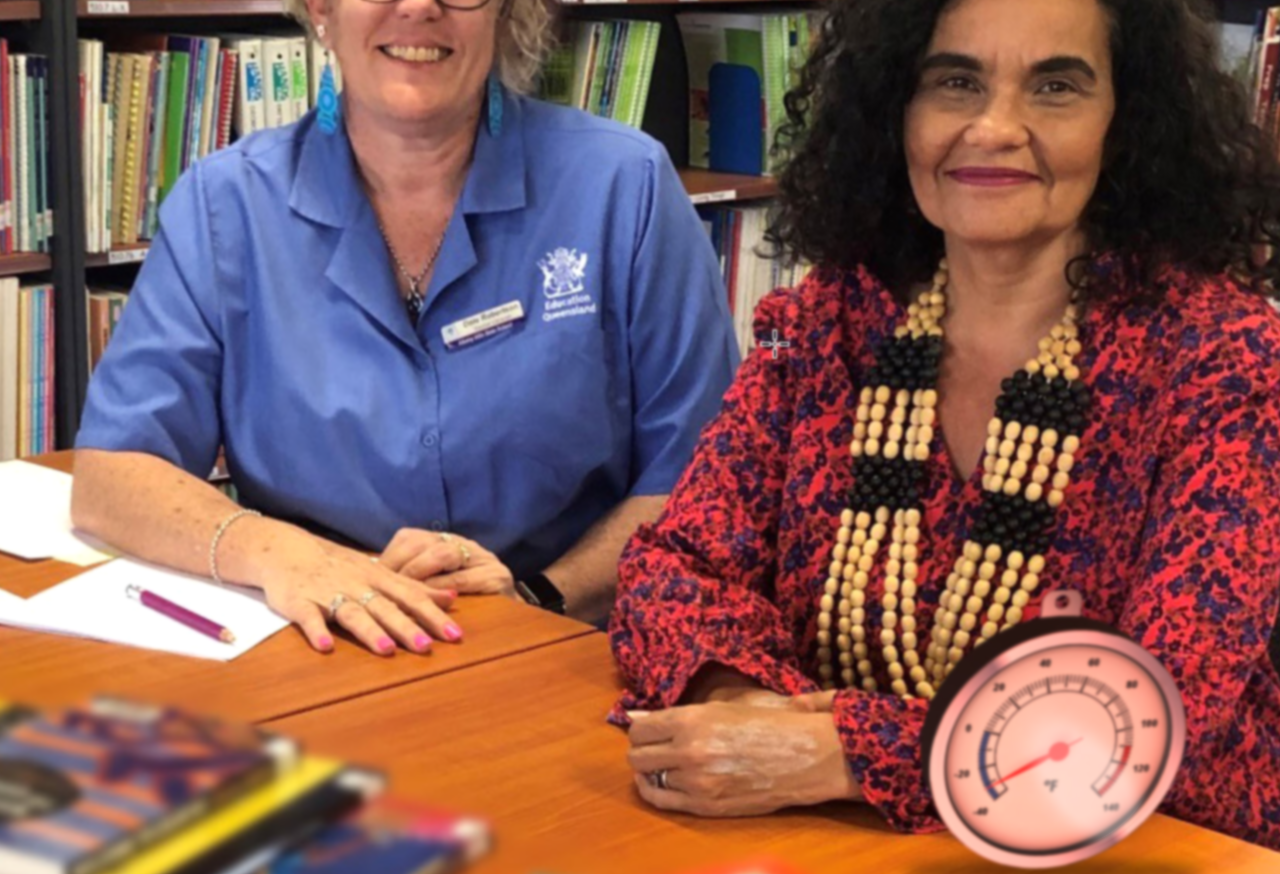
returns -30 °F
